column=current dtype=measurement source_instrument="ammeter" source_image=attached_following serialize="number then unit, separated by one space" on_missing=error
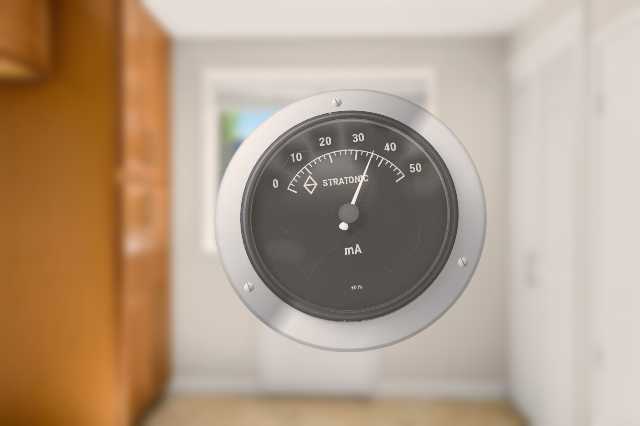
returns 36 mA
